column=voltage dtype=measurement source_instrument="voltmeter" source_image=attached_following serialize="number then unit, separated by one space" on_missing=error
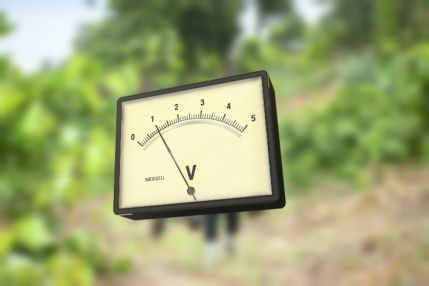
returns 1 V
